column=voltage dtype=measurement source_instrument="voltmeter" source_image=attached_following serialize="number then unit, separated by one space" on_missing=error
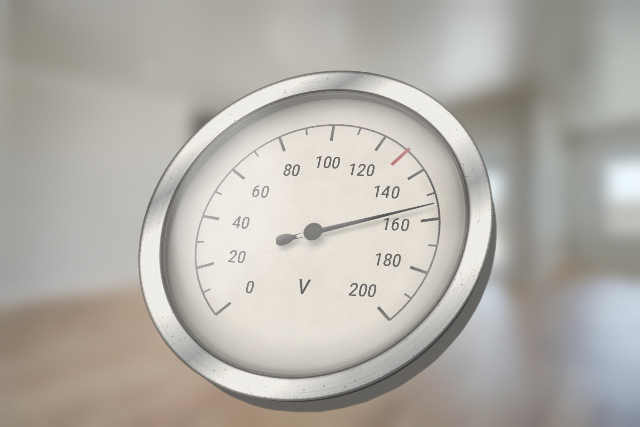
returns 155 V
